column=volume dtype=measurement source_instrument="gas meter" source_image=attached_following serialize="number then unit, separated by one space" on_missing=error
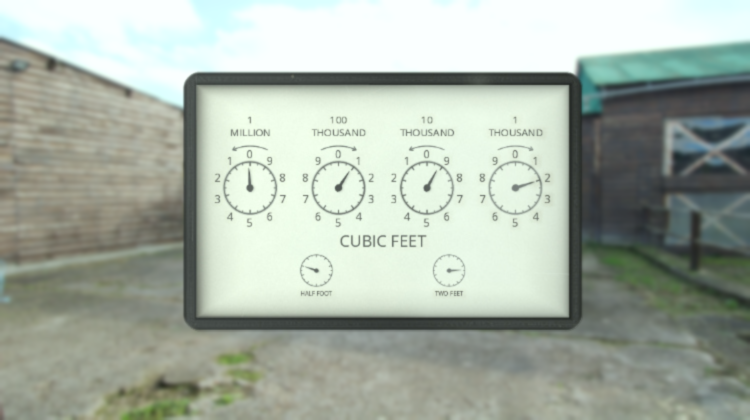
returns 9200 ft³
